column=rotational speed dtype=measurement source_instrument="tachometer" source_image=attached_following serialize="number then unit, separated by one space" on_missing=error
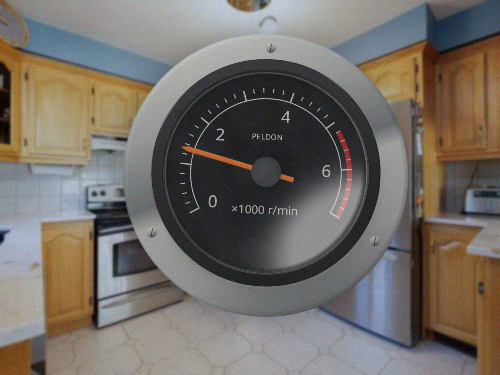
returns 1300 rpm
